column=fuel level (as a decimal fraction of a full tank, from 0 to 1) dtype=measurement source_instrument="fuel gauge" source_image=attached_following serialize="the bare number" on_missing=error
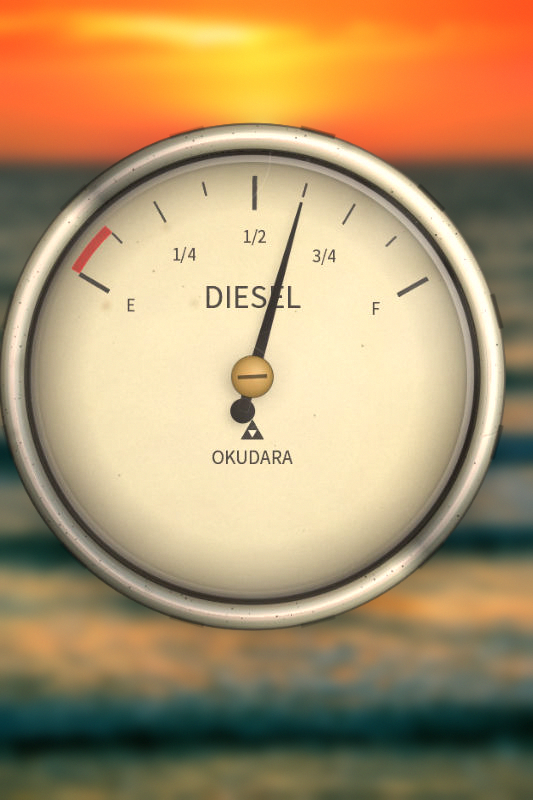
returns 0.625
